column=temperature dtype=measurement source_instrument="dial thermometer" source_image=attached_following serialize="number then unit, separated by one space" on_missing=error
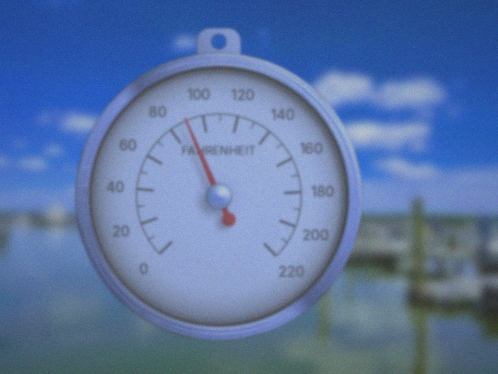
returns 90 °F
